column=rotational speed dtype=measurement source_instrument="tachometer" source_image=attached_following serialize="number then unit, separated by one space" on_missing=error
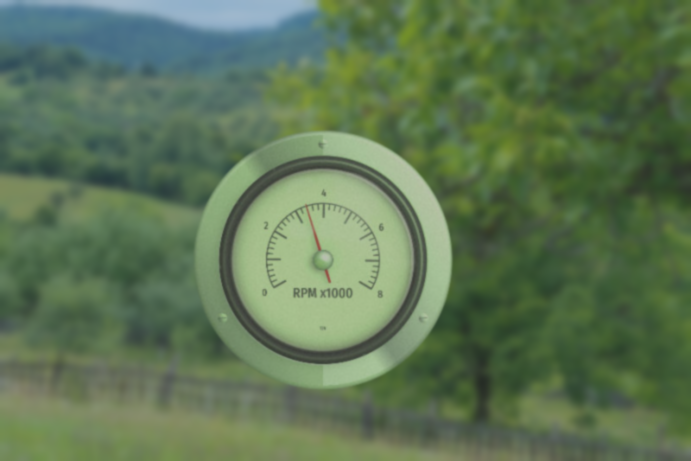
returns 3400 rpm
